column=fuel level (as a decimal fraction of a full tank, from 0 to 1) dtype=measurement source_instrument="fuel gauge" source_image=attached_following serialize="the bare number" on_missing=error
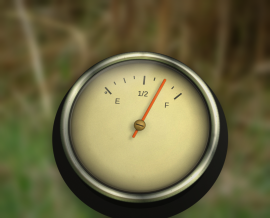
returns 0.75
